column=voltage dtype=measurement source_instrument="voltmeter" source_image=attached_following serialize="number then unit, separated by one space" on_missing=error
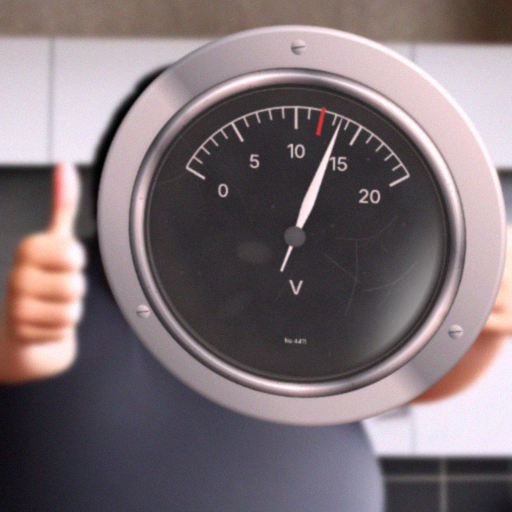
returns 13.5 V
